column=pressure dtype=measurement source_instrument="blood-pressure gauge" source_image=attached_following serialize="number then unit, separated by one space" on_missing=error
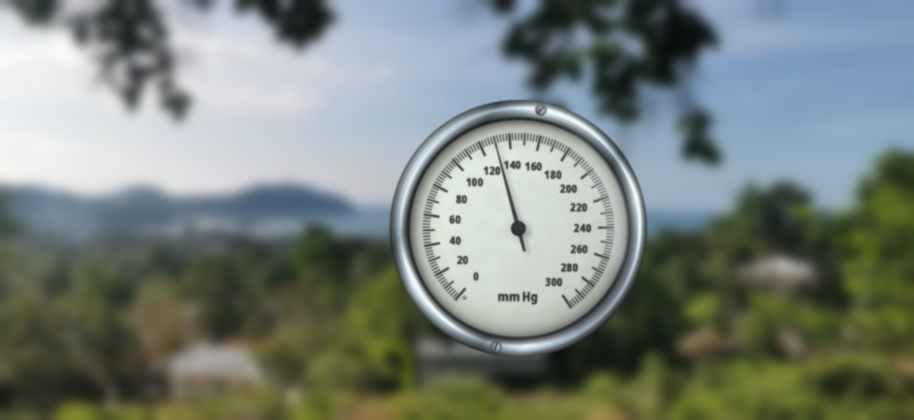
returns 130 mmHg
